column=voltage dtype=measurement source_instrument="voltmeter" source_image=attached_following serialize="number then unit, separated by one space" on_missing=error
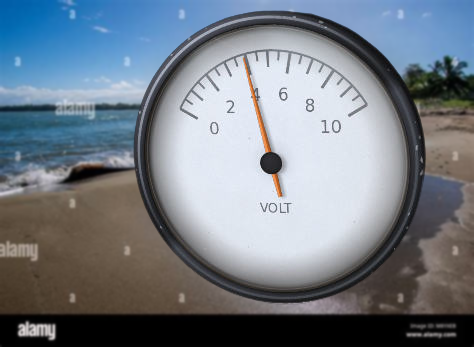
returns 4 V
